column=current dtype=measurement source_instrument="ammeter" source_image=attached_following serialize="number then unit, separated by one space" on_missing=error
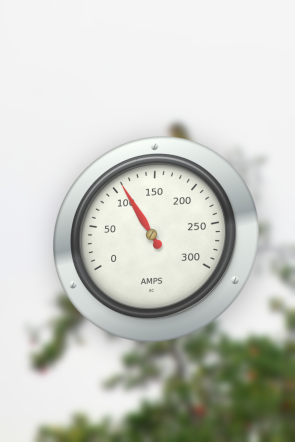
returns 110 A
